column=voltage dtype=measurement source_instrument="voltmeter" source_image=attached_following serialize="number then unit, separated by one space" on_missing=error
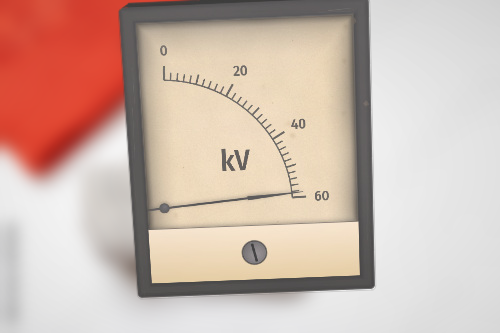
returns 58 kV
